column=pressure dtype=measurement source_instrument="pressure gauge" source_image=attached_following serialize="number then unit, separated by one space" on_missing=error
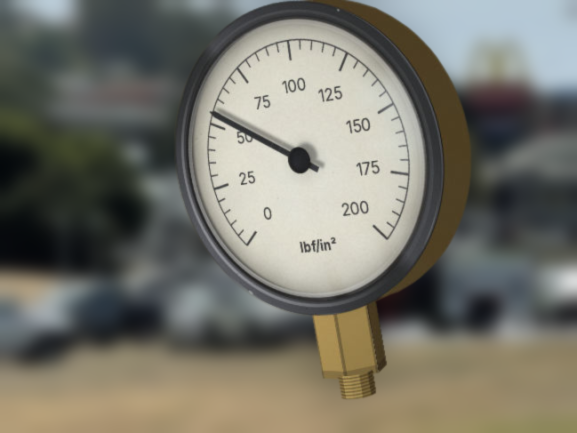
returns 55 psi
